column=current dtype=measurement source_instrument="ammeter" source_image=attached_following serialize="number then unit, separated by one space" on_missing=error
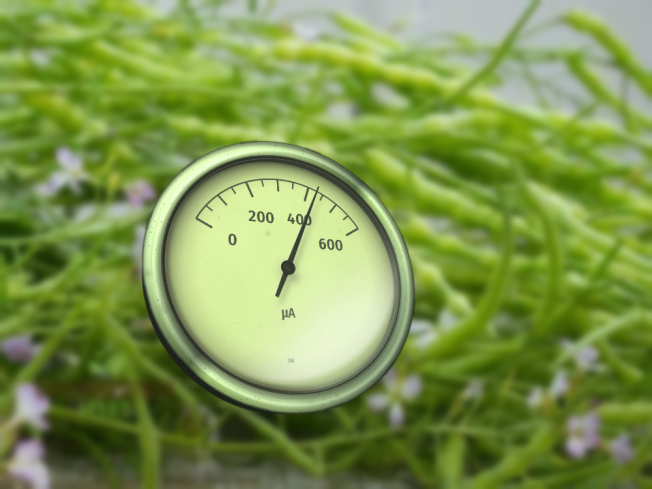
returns 425 µA
